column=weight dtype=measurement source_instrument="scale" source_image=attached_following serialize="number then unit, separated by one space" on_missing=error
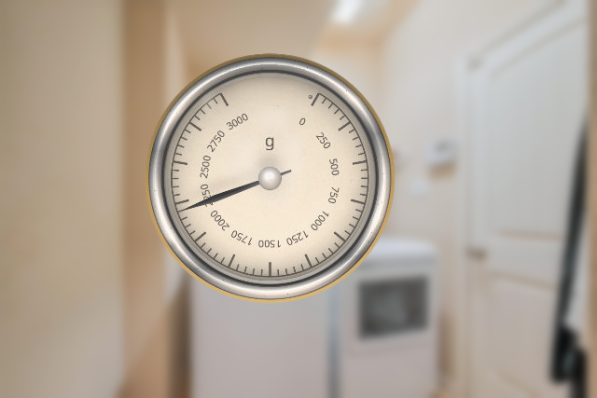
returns 2200 g
